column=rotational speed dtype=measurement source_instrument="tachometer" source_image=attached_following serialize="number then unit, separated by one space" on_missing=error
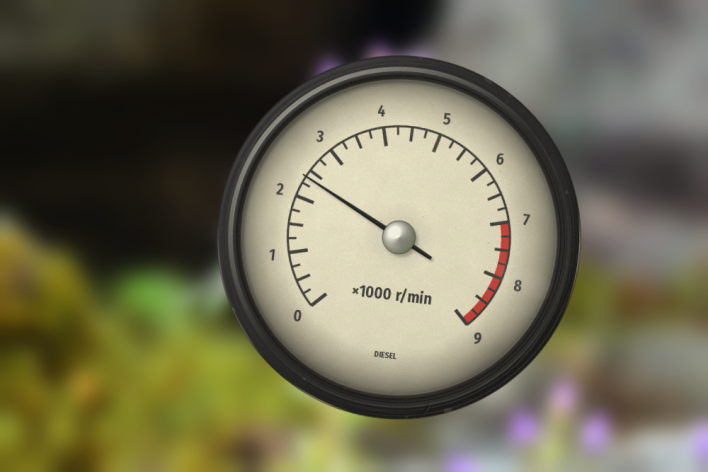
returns 2375 rpm
